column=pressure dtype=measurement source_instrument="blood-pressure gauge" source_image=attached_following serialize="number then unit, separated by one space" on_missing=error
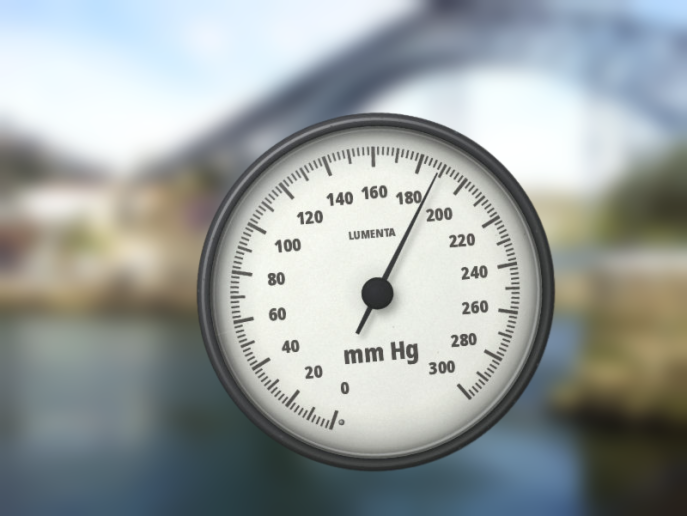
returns 188 mmHg
